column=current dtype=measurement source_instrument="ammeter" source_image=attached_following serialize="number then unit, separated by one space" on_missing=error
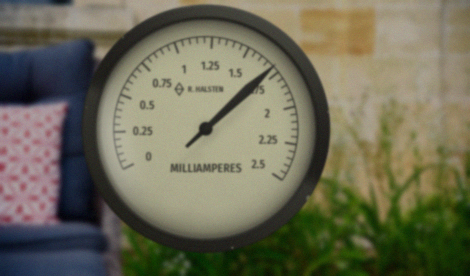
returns 1.7 mA
